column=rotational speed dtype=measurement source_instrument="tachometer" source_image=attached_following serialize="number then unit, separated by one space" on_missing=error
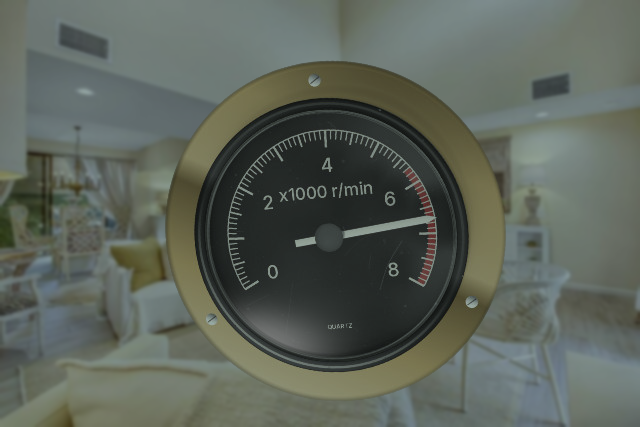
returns 6700 rpm
